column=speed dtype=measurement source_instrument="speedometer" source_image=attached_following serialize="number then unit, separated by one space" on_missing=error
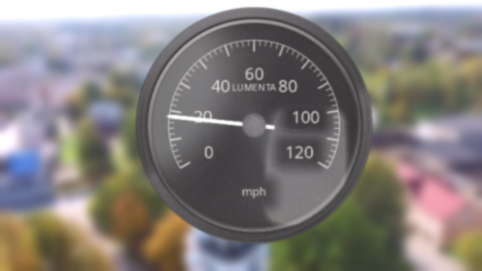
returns 18 mph
